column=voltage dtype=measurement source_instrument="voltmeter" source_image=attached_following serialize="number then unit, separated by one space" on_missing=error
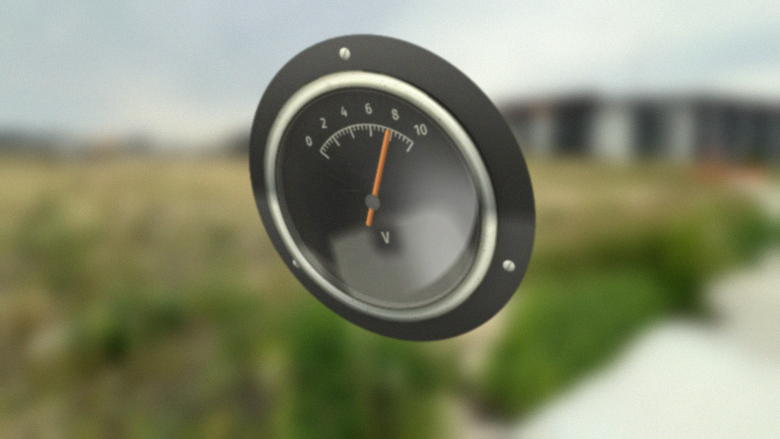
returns 8 V
